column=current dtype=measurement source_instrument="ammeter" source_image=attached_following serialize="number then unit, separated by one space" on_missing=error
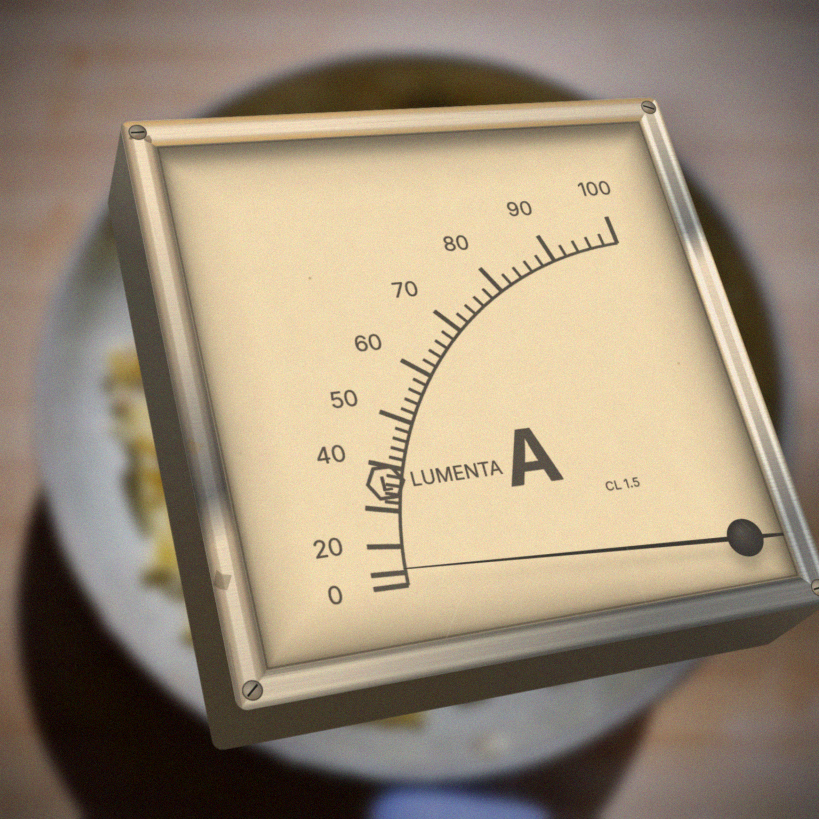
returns 10 A
